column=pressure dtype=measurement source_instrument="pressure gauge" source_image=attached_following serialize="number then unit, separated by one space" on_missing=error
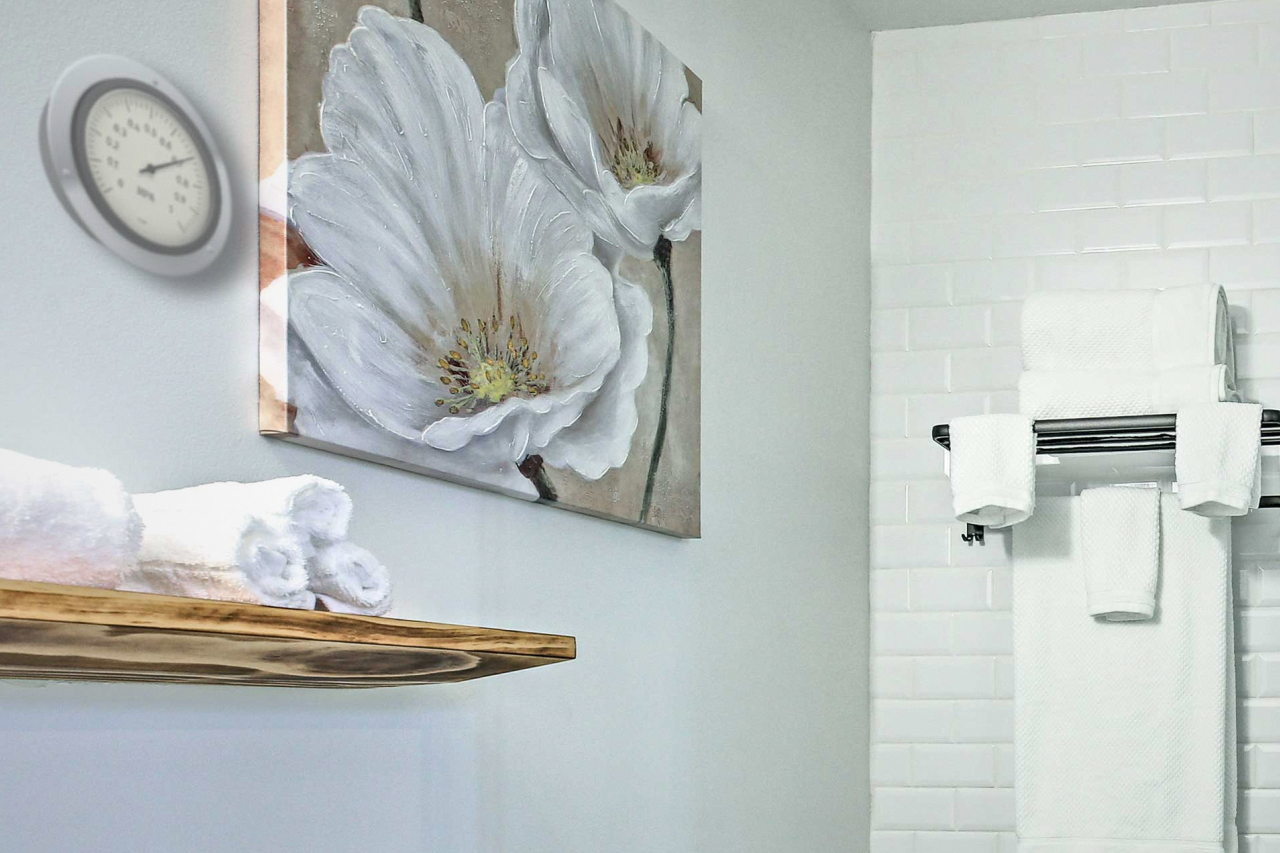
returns 0.7 MPa
